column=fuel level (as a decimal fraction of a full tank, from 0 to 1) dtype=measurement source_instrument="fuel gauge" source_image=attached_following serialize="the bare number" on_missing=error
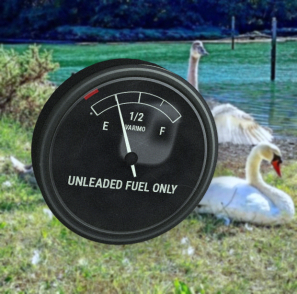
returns 0.25
